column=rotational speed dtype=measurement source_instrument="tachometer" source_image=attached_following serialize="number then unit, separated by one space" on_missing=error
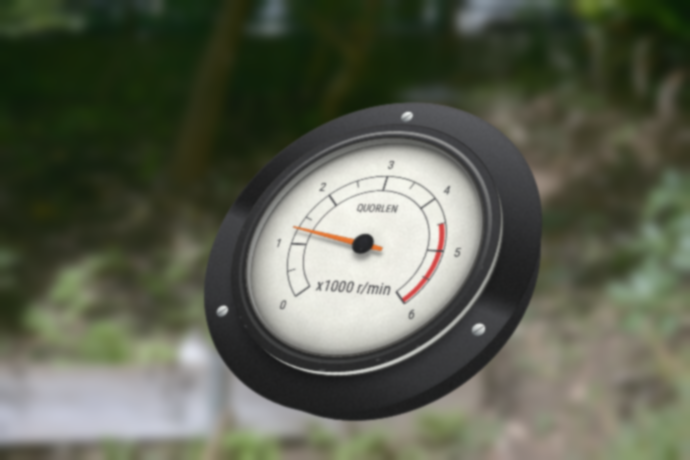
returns 1250 rpm
